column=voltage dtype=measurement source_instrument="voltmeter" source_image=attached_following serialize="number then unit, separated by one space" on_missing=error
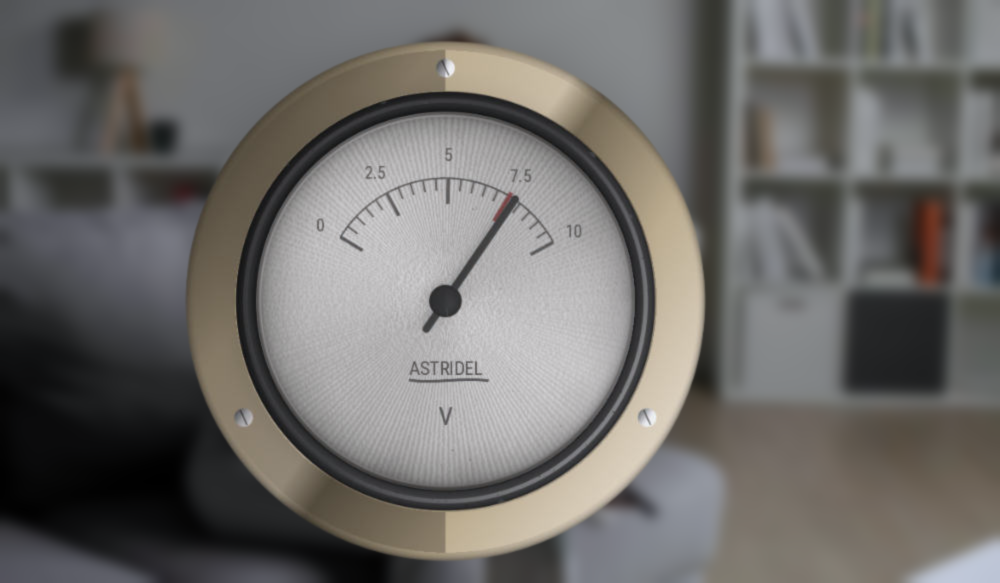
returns 7.75 V
